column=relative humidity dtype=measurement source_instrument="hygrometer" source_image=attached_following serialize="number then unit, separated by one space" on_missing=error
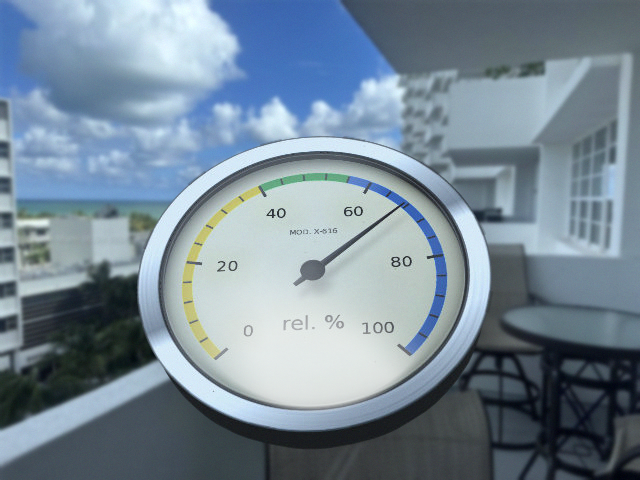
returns 68 %
